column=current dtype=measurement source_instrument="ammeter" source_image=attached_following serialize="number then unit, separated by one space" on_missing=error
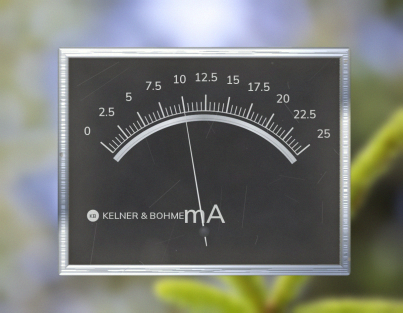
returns 10 mA
